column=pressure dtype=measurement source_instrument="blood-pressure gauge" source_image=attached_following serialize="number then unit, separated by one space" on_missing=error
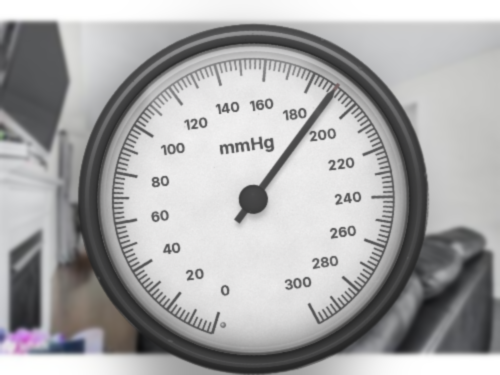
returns 190 mmHg
